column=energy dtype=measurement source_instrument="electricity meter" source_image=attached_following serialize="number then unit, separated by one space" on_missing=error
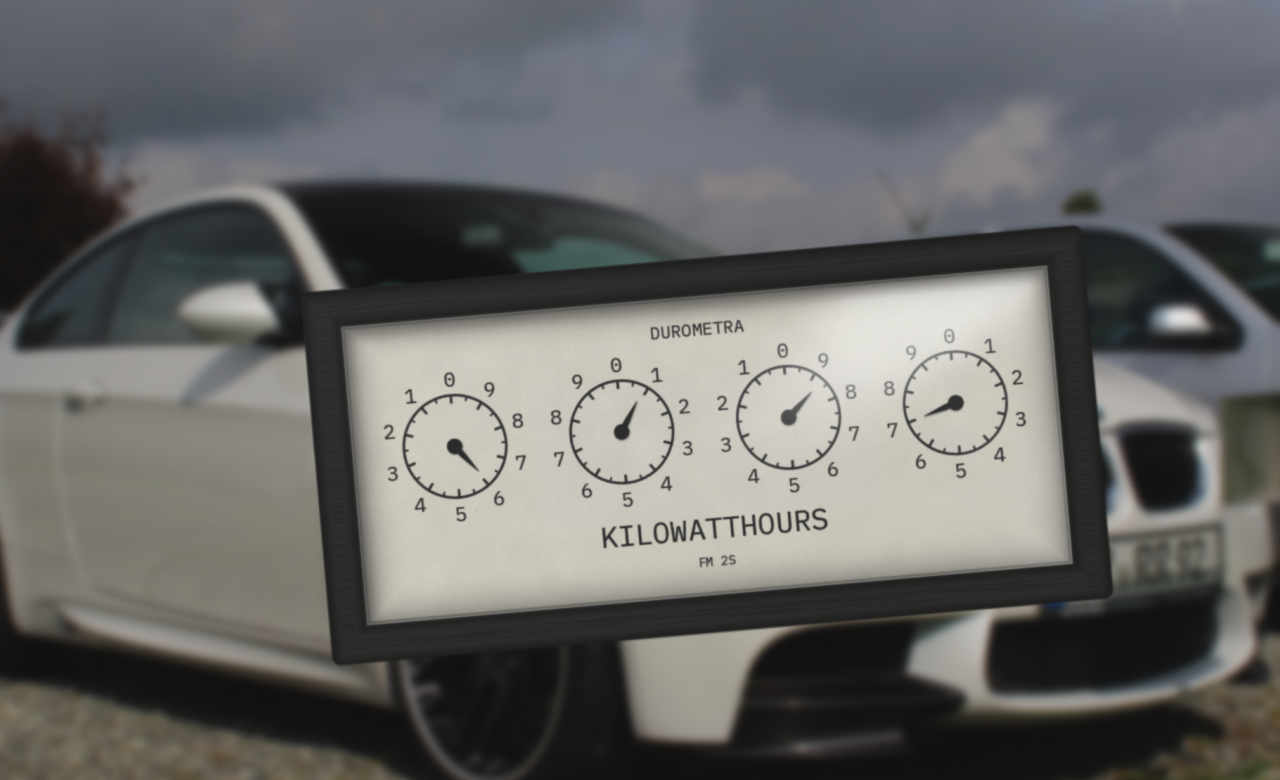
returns 6087 kWh
